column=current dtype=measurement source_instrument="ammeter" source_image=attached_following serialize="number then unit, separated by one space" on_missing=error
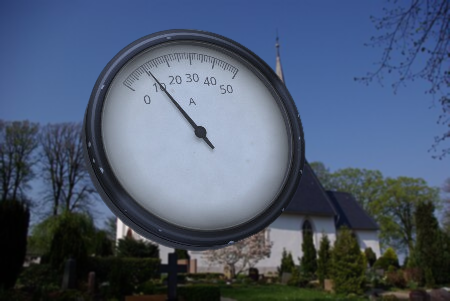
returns 10 A
